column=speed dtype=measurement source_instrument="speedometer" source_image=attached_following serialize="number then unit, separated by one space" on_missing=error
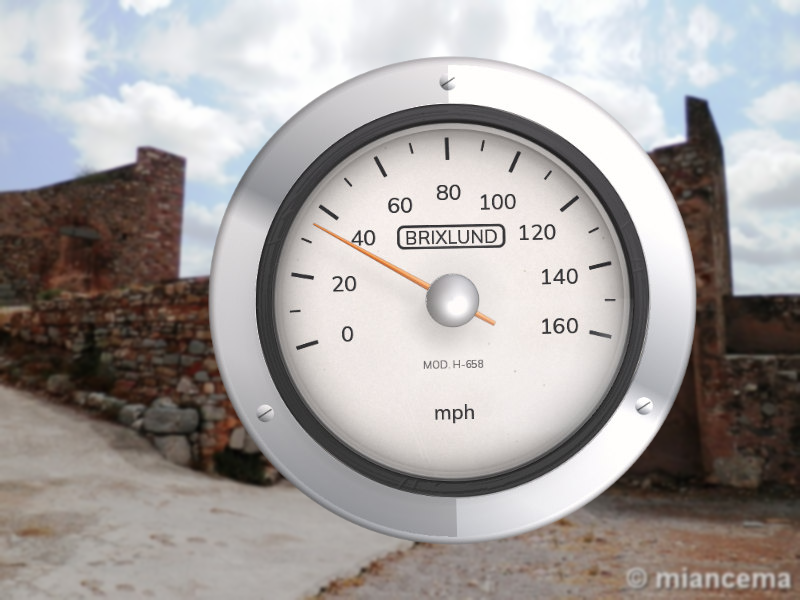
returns 35 mph
